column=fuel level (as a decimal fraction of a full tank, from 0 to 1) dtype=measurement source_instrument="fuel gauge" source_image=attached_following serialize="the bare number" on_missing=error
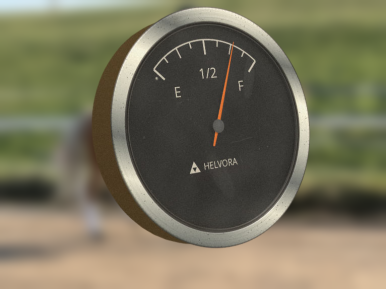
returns 0.75
